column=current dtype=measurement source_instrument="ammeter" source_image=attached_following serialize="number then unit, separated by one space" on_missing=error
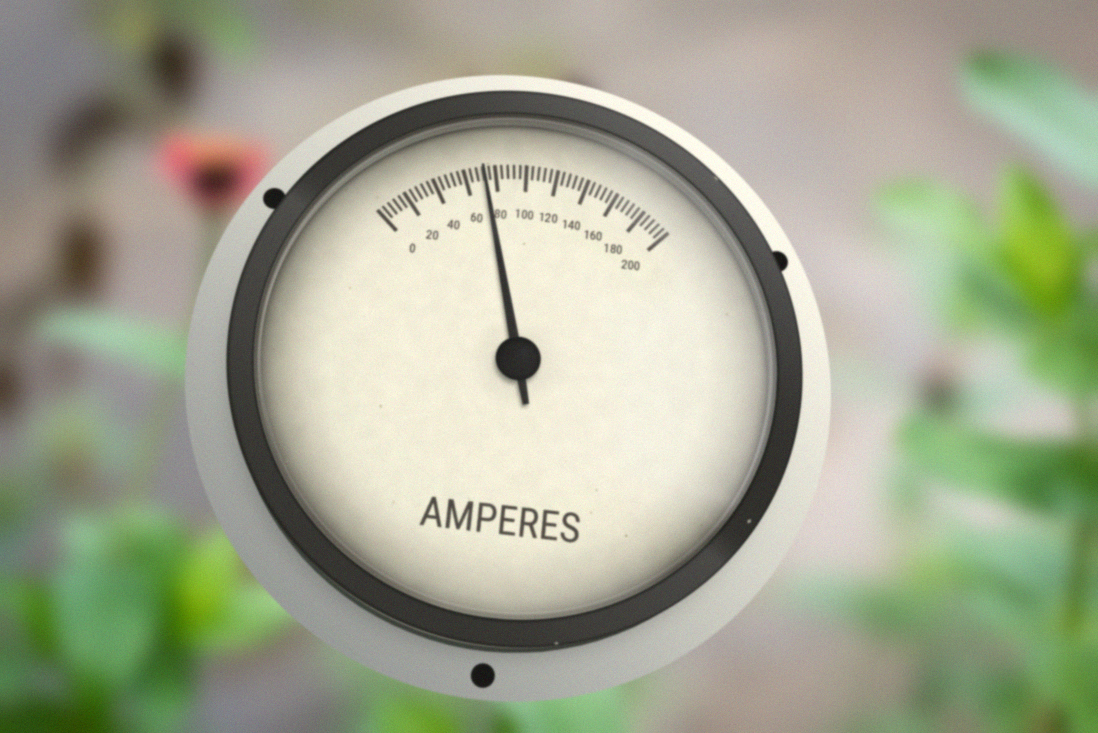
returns 72 A
